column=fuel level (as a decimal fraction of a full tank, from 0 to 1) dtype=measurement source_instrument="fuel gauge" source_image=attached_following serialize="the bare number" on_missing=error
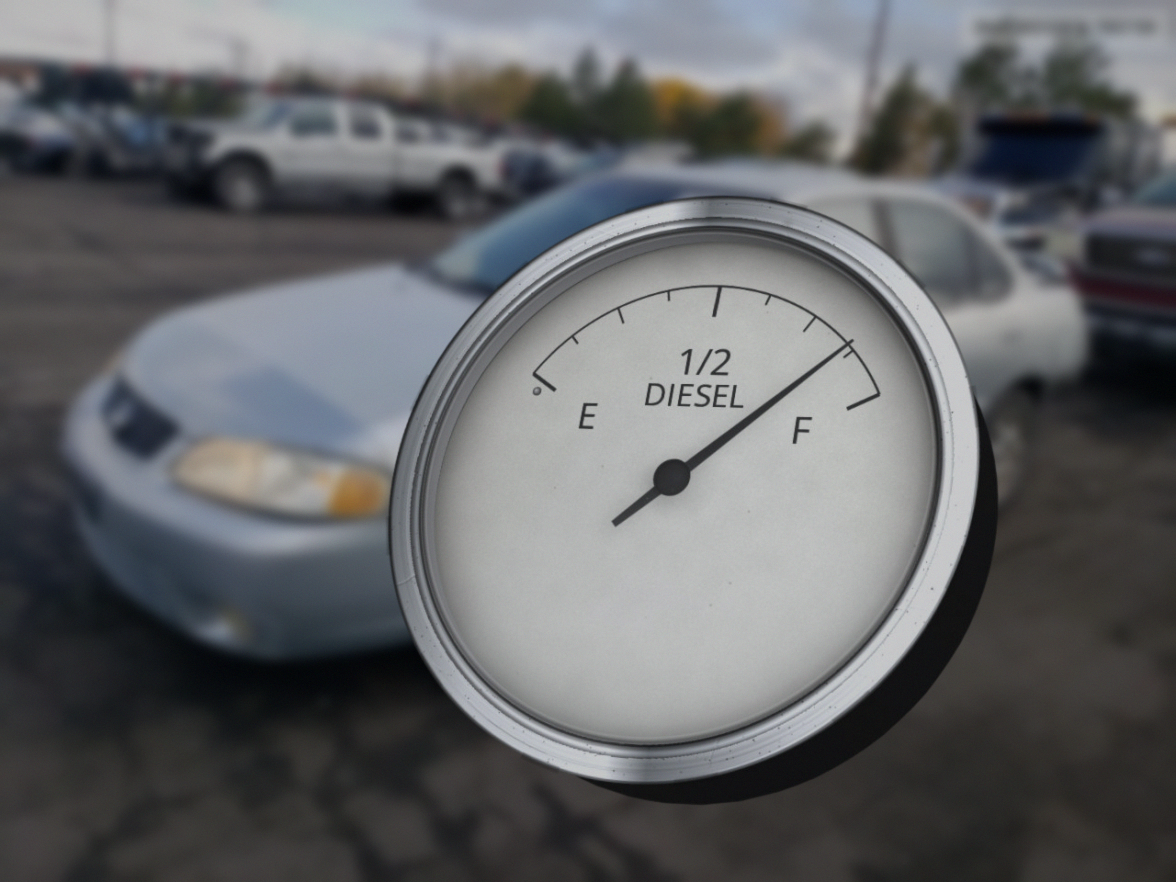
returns 0.875
